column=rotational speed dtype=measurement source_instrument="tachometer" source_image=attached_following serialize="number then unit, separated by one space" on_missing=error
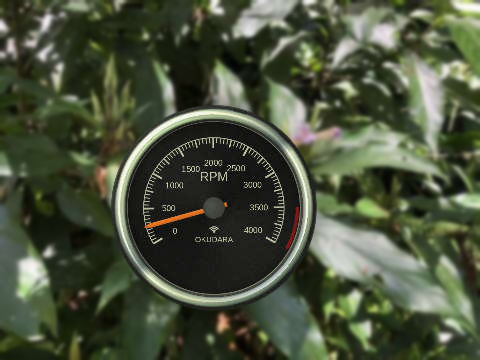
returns 250 rpm
